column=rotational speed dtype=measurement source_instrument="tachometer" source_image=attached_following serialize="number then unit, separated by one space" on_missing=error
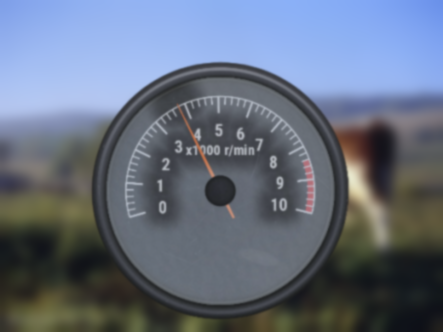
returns 3800 rpm
